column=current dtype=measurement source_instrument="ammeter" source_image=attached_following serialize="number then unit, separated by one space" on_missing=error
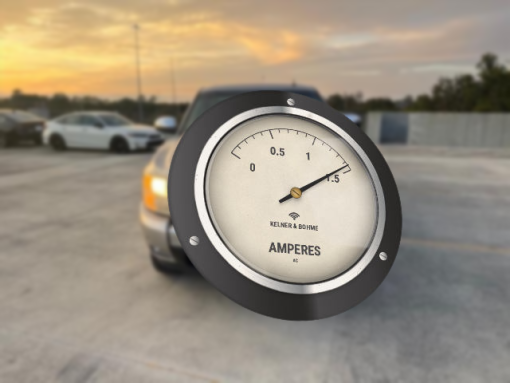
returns 1.45 A
